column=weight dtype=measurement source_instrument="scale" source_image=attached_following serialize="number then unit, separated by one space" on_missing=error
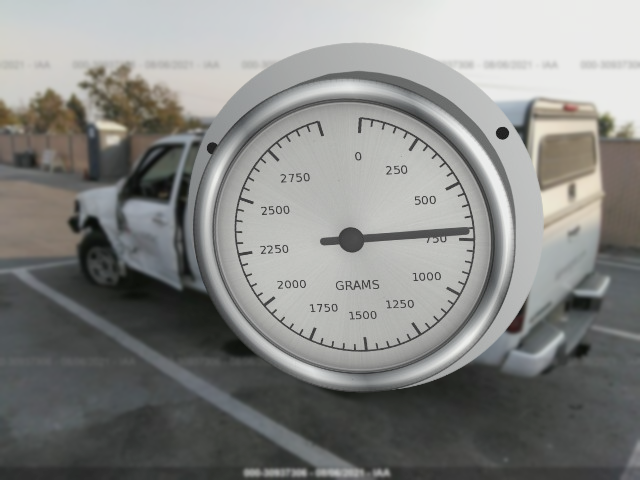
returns 700 g
